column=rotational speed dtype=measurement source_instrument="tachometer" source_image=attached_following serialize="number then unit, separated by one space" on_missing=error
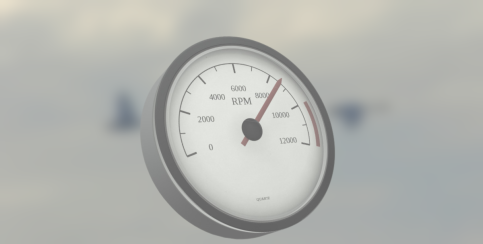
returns 8500 rpm
